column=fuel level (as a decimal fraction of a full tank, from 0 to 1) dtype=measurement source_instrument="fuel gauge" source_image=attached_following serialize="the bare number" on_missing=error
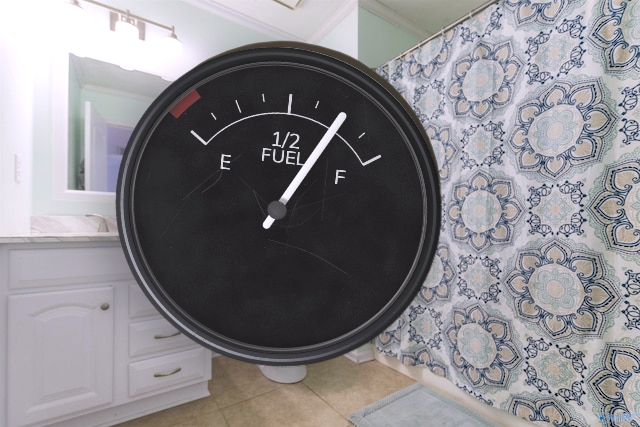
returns 0.75
